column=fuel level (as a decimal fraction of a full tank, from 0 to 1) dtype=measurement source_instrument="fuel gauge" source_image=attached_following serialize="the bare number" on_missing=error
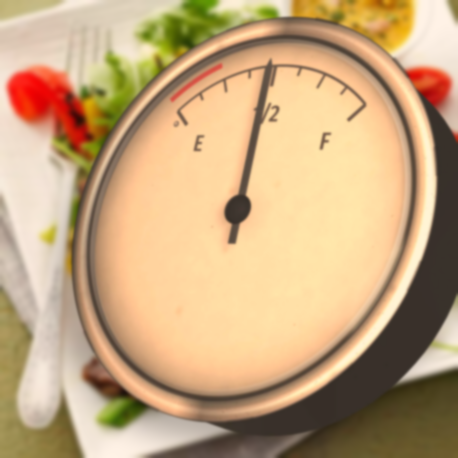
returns 0.5
